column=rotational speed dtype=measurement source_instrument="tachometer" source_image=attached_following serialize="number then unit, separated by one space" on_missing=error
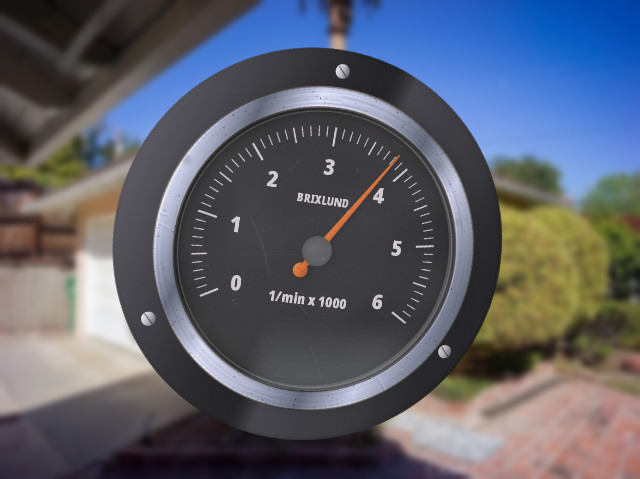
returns 3800 rpm
